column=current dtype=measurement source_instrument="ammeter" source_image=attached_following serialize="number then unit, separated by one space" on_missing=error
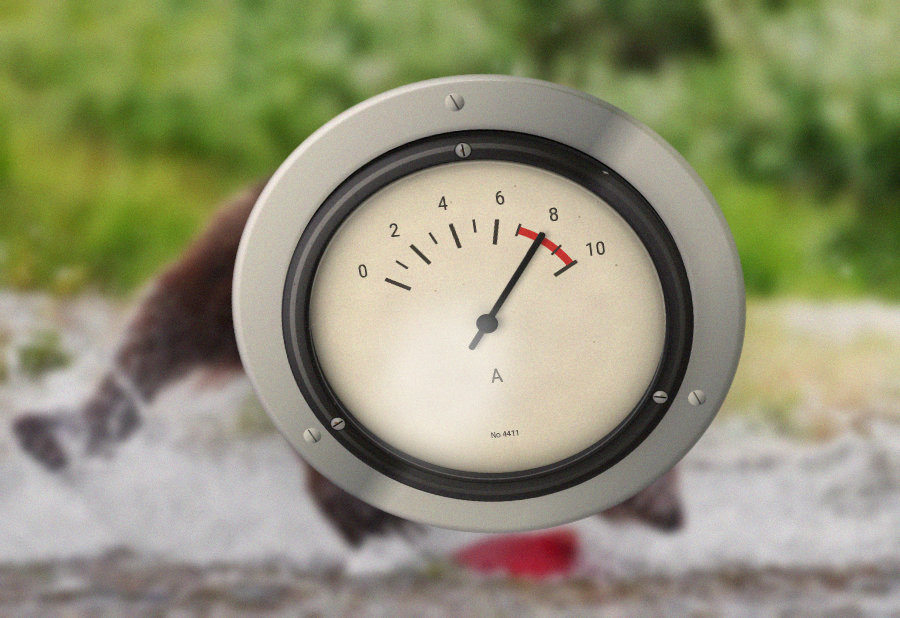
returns 8 A
